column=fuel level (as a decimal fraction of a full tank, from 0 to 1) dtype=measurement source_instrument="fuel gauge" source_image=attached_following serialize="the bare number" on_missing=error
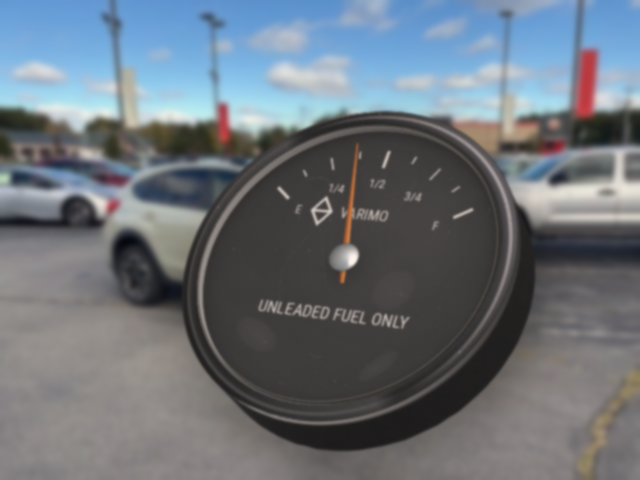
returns 0.375
